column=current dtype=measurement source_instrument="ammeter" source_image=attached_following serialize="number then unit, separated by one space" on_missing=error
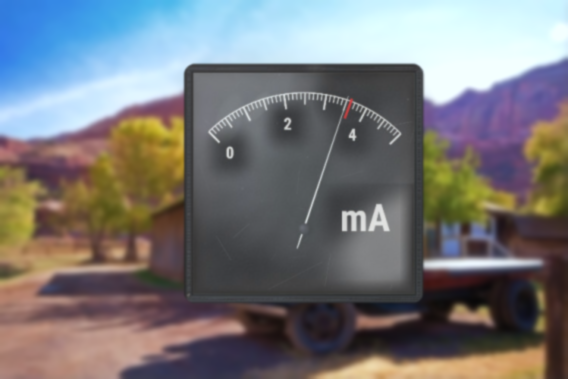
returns 3.5 mA
